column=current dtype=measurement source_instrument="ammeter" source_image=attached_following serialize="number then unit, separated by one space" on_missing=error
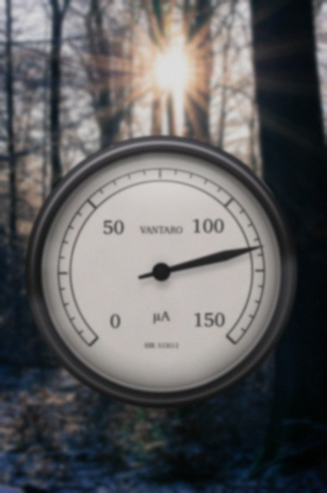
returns 117.5 µA
